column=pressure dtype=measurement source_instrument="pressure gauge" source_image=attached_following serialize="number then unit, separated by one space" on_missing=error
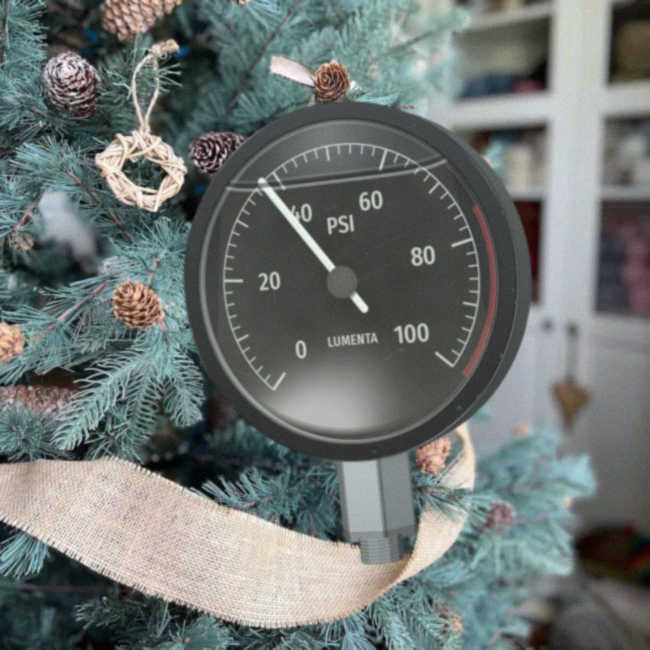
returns 38 psi
